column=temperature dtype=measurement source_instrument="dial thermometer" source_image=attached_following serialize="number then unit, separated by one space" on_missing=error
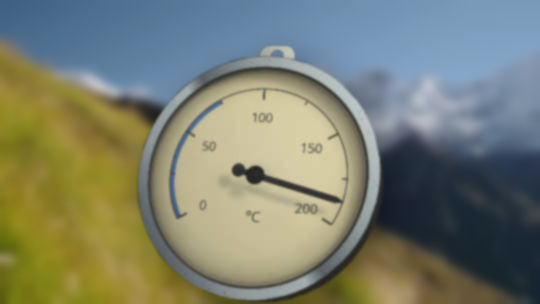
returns 187.5 °C
